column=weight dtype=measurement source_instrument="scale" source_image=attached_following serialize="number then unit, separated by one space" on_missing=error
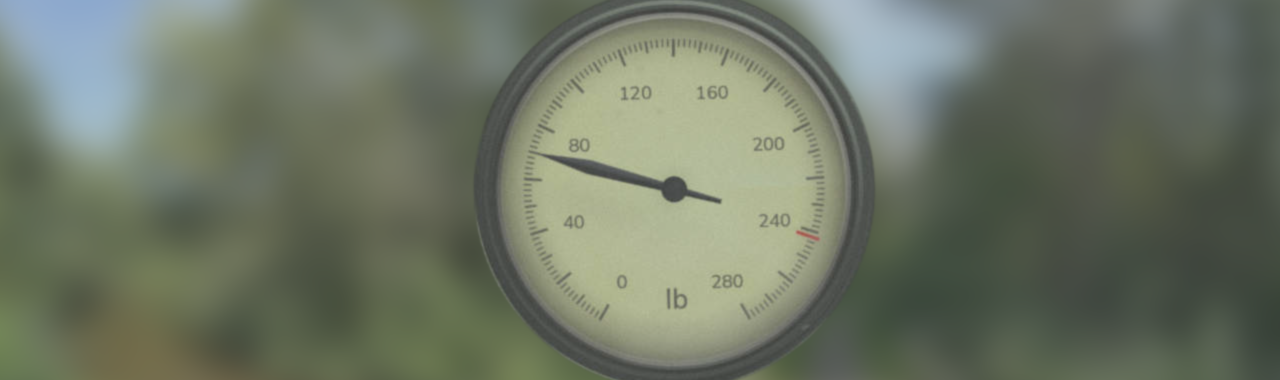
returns 70 lb
